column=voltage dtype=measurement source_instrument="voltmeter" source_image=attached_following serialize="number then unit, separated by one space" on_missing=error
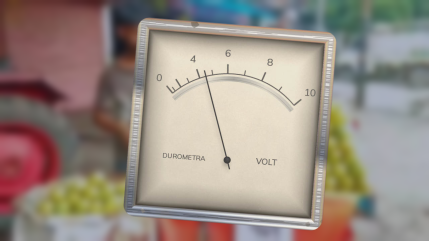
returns 4.5 V
